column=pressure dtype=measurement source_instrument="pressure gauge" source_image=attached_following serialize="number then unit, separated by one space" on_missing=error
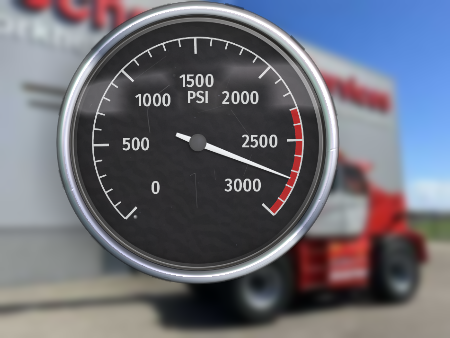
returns 2750 psi
